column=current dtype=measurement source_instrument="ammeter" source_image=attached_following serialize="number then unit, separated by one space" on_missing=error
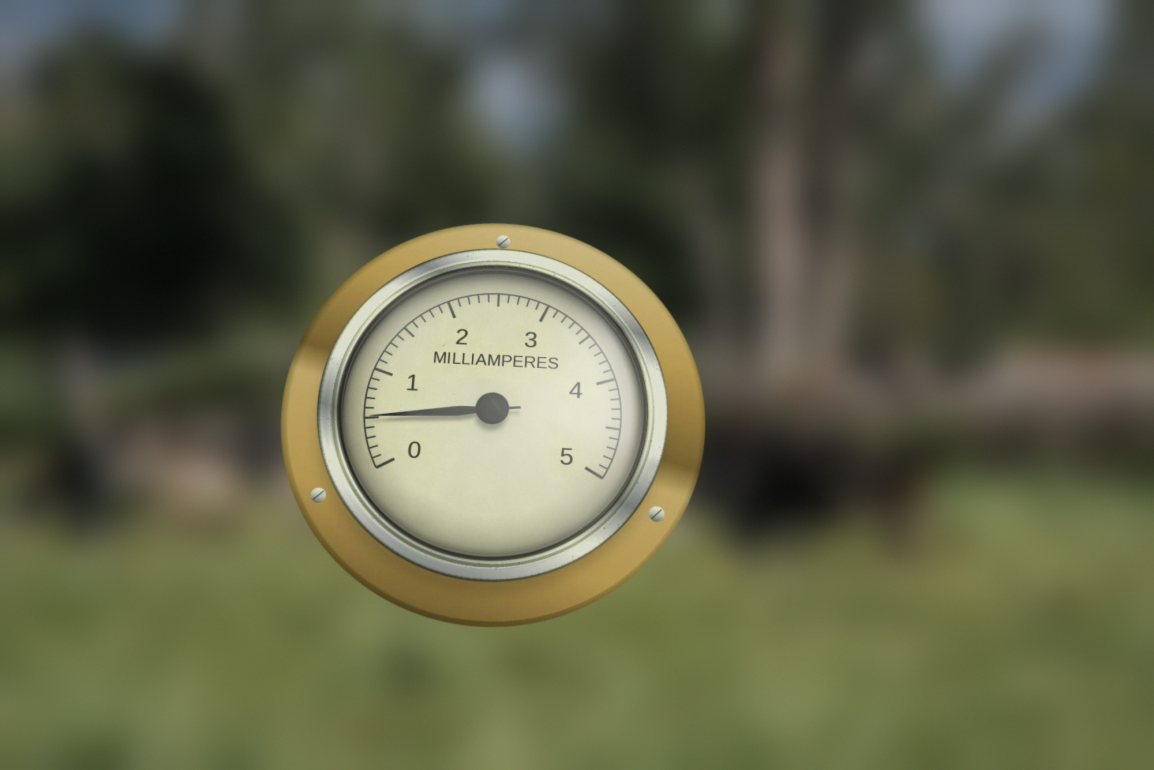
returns 0.5 mA
